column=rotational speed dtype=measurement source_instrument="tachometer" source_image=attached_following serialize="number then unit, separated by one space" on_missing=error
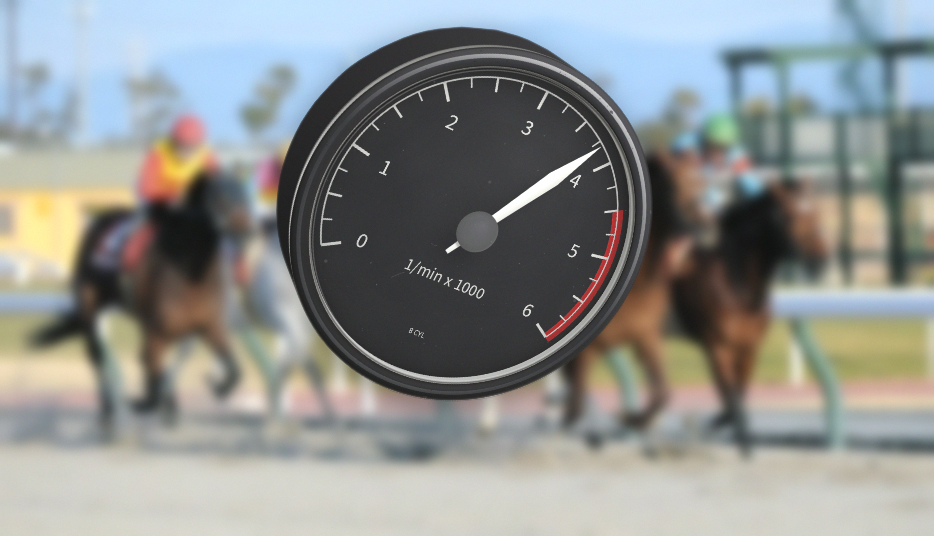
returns 3750 rpm
